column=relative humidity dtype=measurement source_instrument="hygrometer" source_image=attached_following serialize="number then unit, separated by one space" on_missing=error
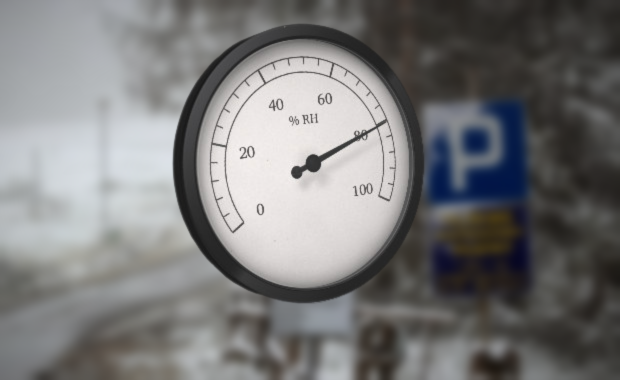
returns 80 %
